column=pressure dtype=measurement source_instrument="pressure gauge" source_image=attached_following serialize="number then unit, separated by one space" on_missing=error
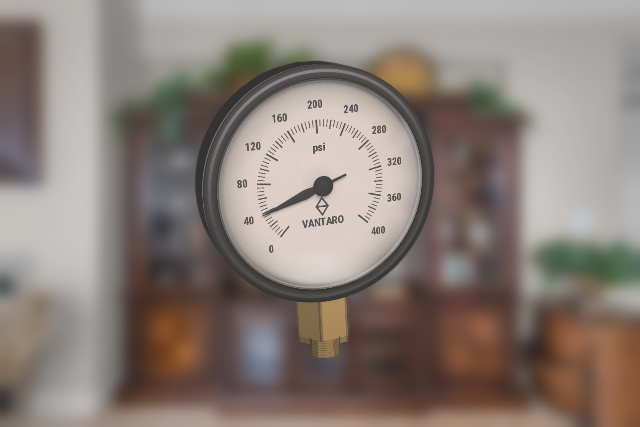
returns 40 psi
